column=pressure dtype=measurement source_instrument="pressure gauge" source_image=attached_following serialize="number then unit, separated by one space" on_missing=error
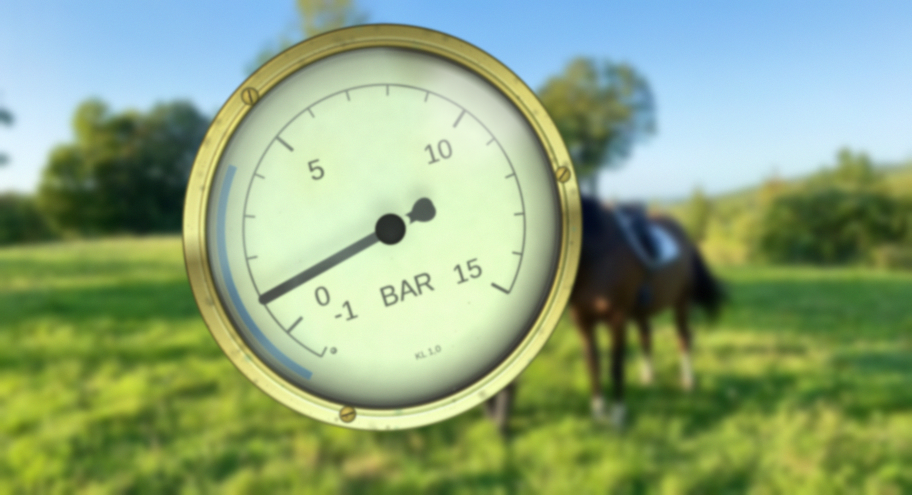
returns 1 bar
